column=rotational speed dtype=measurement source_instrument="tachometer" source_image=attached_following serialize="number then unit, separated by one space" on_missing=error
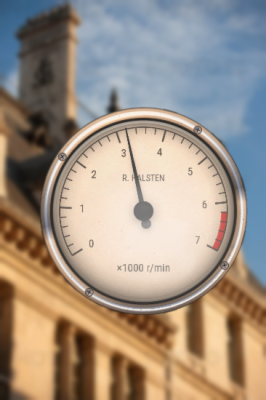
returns 3200 rpm
